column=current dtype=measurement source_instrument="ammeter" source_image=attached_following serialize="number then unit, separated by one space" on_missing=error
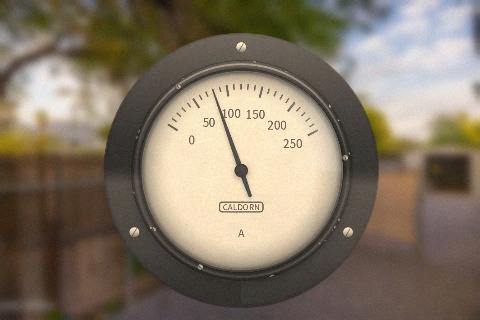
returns 80 A
